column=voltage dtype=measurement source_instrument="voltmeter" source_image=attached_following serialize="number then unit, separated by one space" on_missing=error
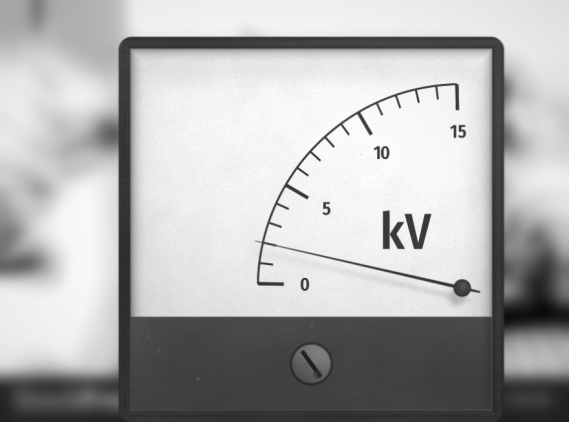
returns 2 kV
